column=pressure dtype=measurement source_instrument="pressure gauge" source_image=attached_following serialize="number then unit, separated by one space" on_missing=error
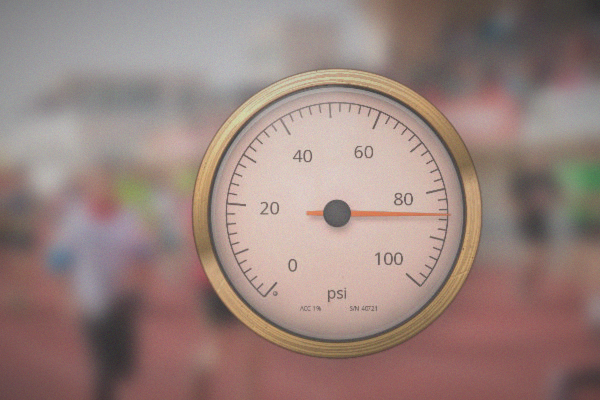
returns 85 psi
